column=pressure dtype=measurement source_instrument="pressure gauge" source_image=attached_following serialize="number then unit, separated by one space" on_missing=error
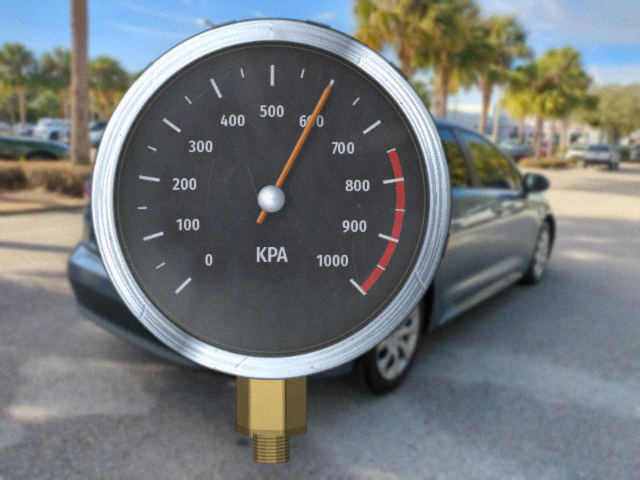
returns 600 kPa
